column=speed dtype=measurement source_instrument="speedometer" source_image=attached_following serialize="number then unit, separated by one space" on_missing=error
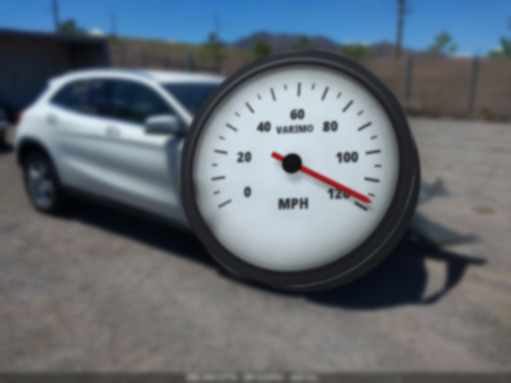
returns 117.5 mph
